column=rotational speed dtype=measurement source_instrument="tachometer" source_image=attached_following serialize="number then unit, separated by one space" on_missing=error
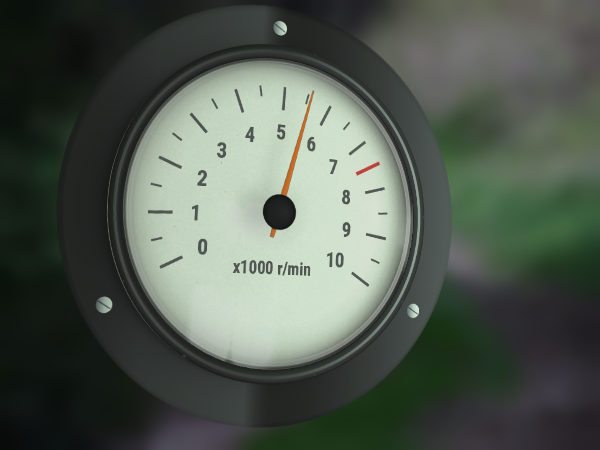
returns 5500 rpm
